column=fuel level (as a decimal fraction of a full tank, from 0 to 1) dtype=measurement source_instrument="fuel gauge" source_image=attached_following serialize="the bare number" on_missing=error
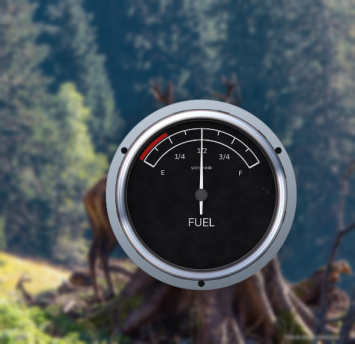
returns 0.5
